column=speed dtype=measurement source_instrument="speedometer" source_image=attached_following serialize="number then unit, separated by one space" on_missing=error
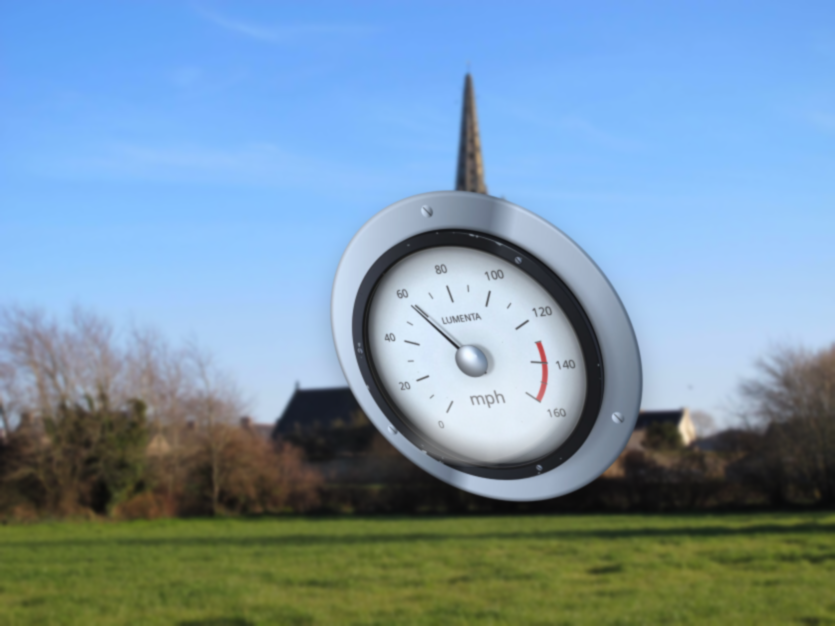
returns 60 mph
